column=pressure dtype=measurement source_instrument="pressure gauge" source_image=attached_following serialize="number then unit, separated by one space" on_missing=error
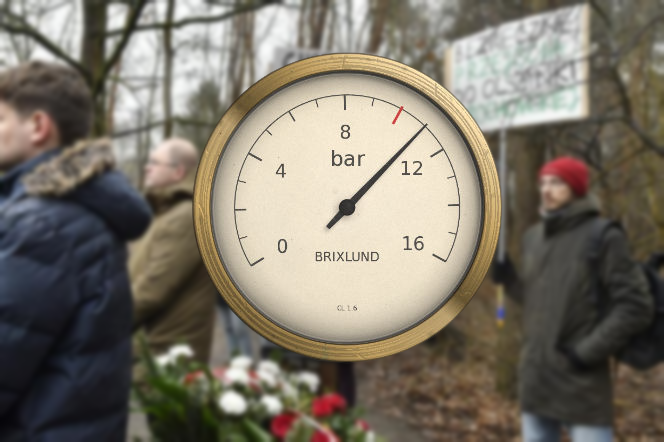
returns 11 bar
